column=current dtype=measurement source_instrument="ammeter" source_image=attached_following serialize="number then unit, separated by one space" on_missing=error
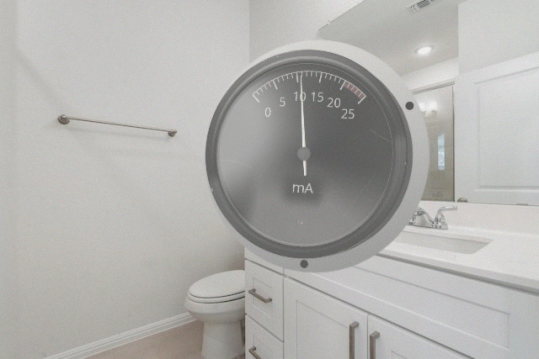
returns 11 mA
